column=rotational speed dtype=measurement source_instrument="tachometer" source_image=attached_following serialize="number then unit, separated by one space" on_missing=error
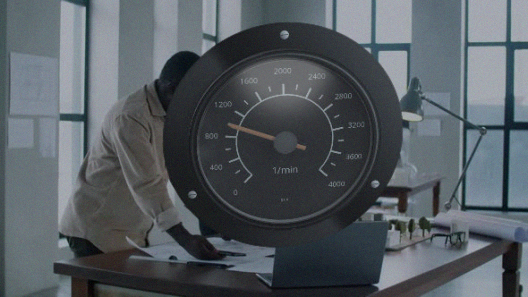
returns 1000 rpm
